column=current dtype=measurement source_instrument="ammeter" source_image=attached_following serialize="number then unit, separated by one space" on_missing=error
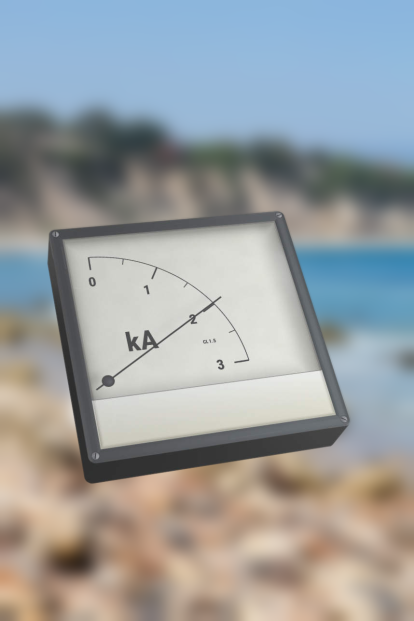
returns 2 kA
